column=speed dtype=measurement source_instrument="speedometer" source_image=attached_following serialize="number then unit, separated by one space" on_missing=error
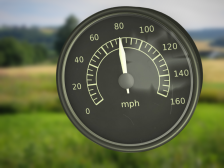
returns 80 mph
